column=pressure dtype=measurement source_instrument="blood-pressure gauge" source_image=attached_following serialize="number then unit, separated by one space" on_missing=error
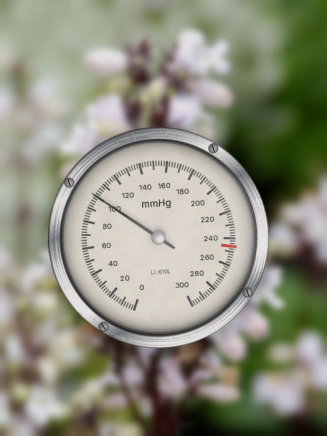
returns 100 mmHg
